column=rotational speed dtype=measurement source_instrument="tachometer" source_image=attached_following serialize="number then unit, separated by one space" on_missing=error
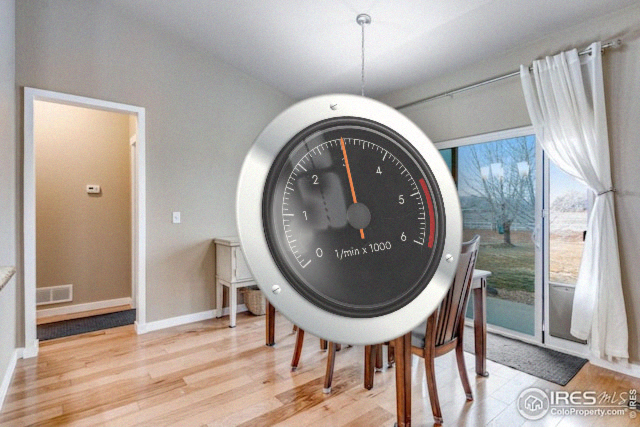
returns 3000 rpm
